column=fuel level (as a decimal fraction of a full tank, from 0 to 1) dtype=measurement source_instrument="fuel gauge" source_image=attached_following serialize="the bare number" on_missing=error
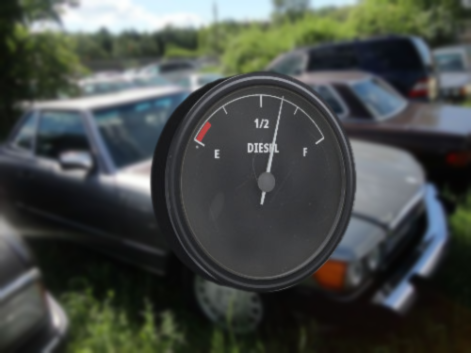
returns 0.625
